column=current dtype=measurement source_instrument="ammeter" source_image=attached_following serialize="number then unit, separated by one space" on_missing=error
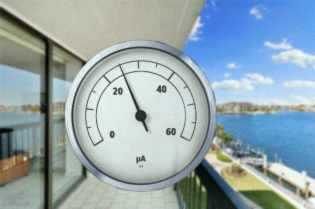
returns 25 µA
